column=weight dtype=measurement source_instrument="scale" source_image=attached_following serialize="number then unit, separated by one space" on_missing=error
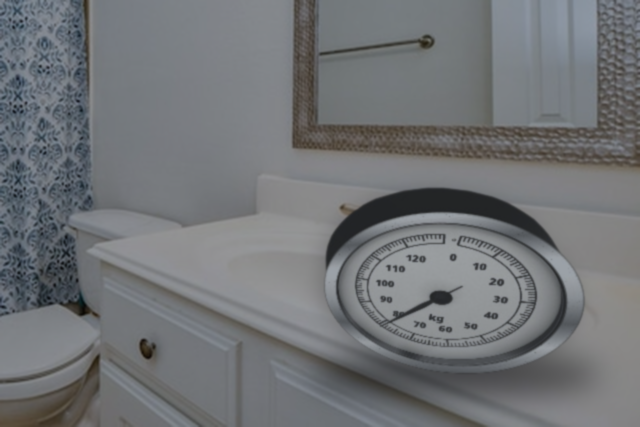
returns 80 kg
